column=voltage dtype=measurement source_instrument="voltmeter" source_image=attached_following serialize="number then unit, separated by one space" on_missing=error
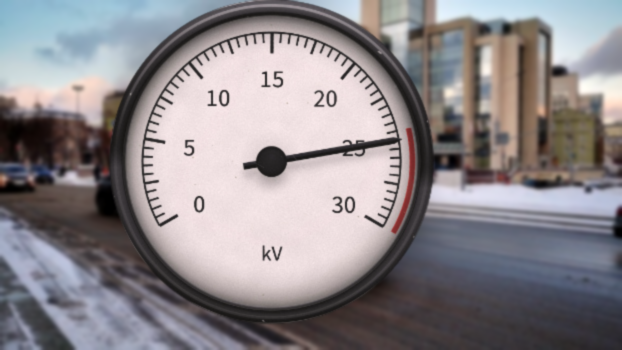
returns 25 kV
